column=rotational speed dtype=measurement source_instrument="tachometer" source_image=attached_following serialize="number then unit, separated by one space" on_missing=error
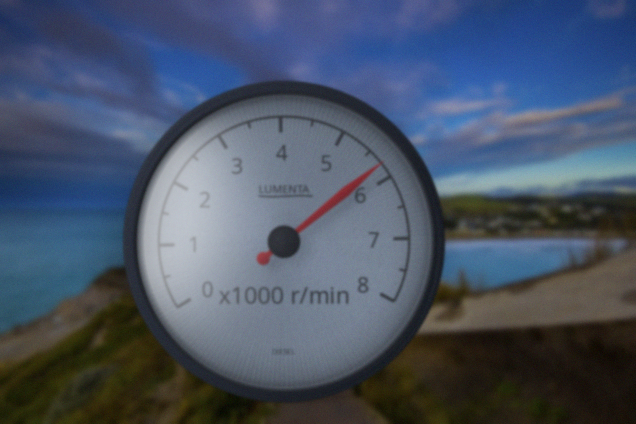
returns 5750 rpm
